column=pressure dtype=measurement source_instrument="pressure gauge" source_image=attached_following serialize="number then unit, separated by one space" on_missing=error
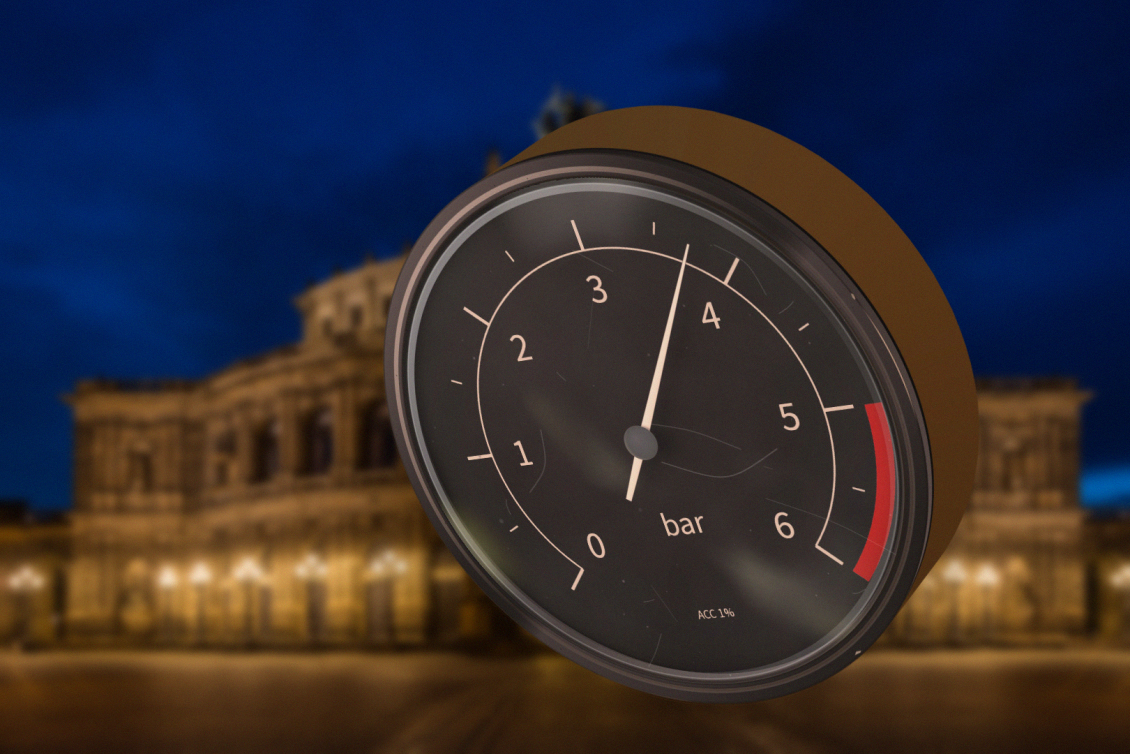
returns 3.75 bar
